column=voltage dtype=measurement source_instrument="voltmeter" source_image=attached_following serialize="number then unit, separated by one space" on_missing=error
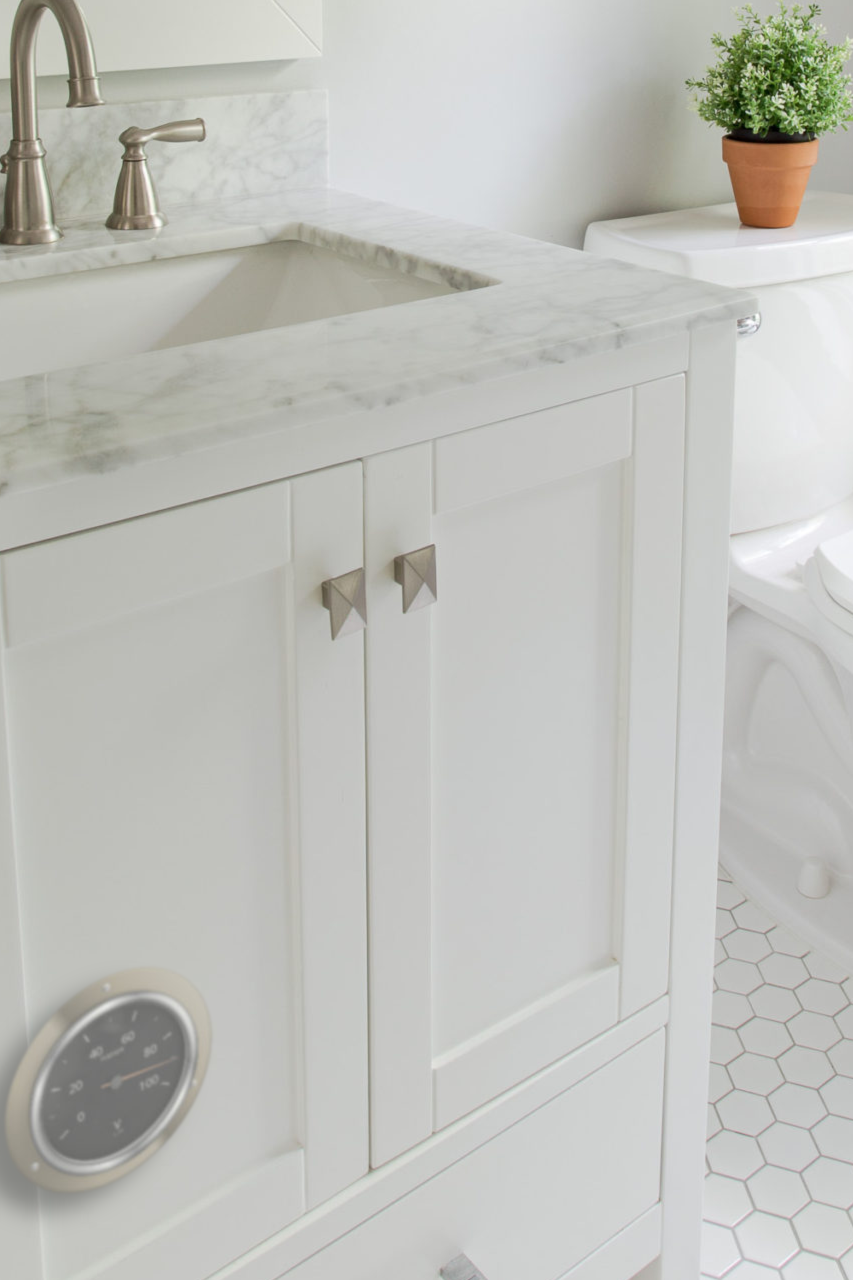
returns 90 V
